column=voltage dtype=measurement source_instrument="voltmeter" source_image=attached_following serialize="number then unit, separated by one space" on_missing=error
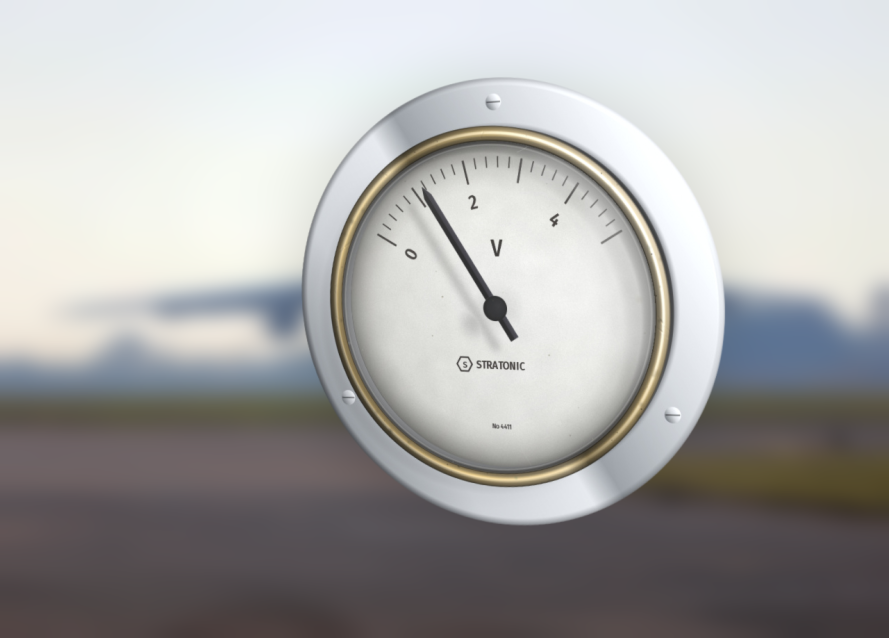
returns 1.2 V
